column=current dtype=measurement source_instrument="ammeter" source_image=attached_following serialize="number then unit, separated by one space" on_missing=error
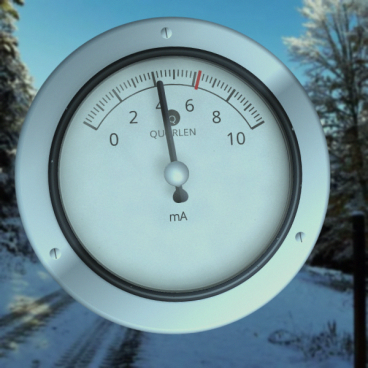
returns 4.2 mA
